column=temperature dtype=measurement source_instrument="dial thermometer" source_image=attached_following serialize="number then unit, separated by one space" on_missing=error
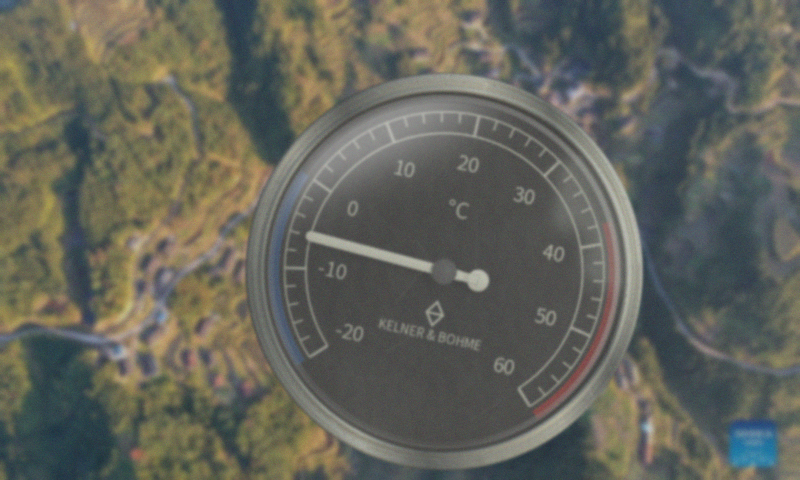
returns -6 °C
